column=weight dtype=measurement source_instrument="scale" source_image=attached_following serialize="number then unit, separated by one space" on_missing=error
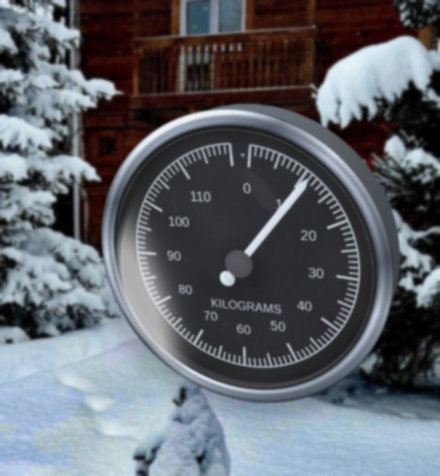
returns 11 kg
